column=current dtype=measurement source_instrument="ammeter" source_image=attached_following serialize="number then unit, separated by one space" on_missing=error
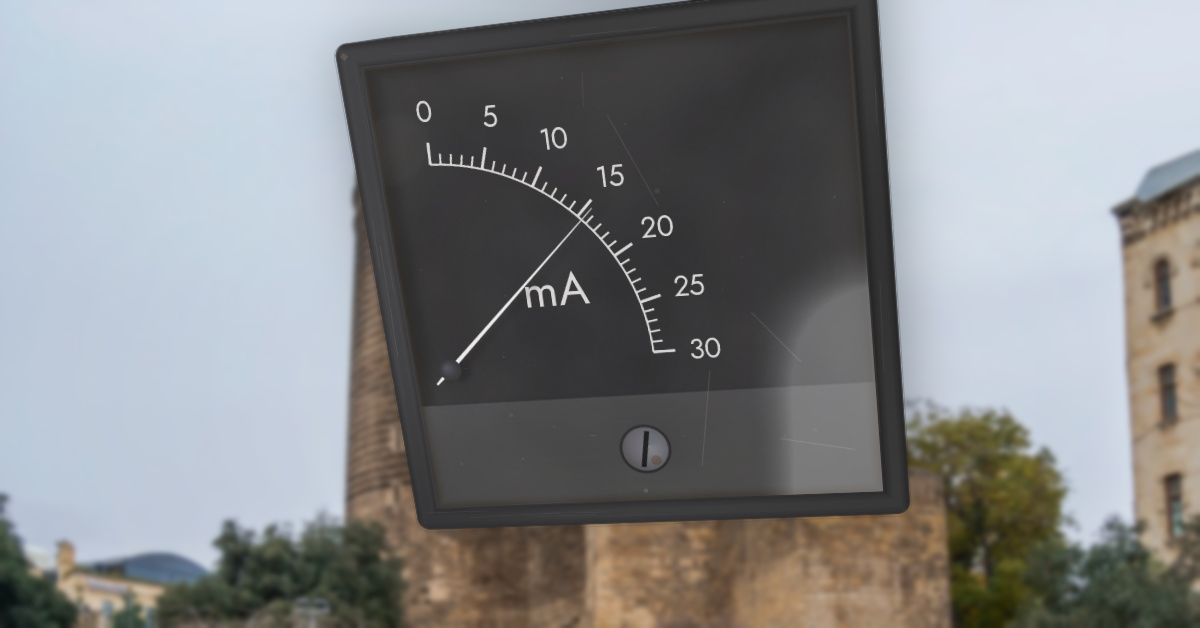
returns 15.5 mA
